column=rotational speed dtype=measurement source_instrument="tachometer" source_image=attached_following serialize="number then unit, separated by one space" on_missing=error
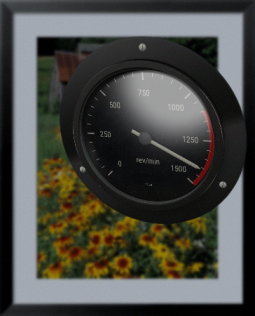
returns 1400 rpm
